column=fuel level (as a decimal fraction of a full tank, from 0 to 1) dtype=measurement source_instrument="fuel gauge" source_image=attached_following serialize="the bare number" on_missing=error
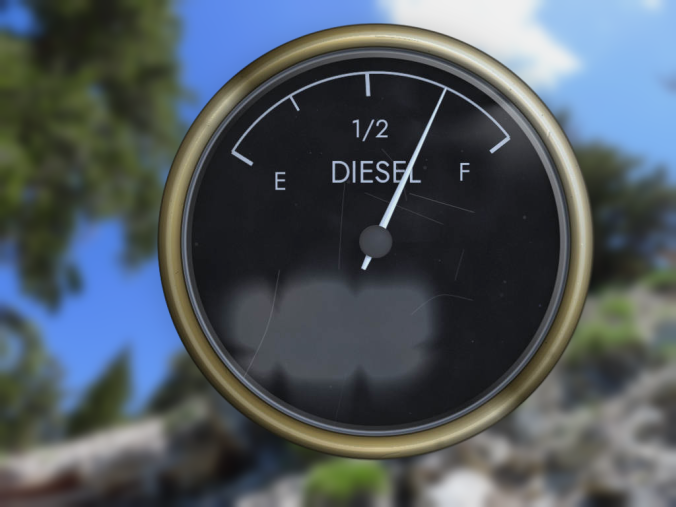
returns 0.75
